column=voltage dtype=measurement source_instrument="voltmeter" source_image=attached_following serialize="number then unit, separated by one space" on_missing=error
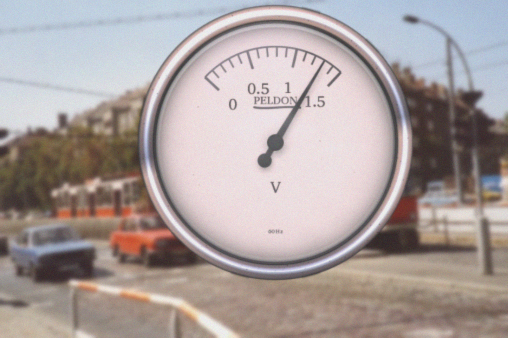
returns 1.3 V
